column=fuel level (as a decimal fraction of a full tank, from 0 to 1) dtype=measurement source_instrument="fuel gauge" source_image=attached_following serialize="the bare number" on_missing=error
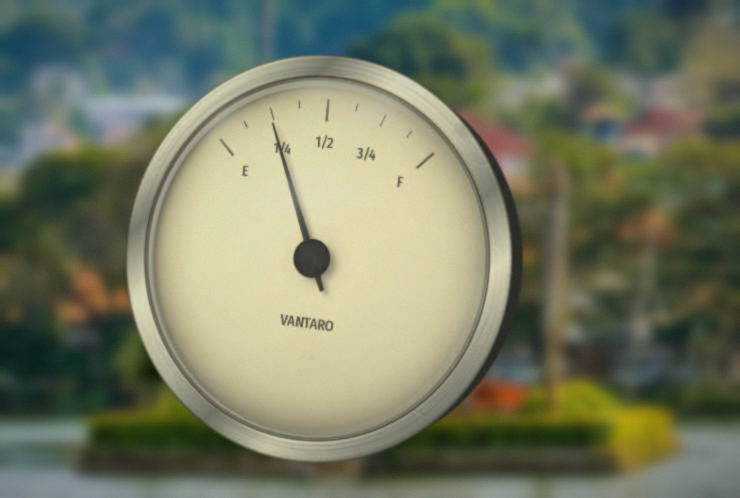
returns 0.25
